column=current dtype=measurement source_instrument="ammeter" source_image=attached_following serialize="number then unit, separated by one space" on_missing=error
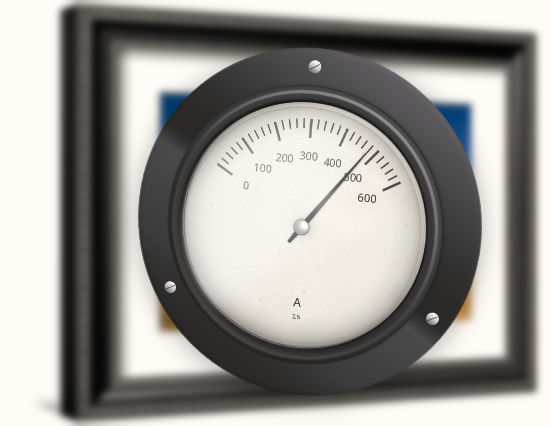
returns 480 A
